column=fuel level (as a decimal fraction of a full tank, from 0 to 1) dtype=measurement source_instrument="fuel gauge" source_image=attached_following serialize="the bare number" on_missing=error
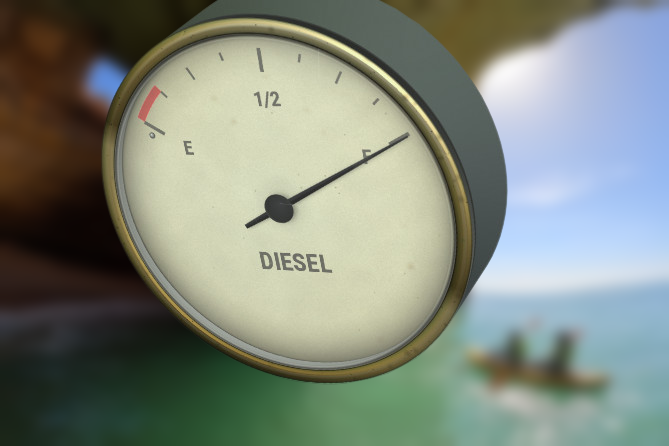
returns 1
